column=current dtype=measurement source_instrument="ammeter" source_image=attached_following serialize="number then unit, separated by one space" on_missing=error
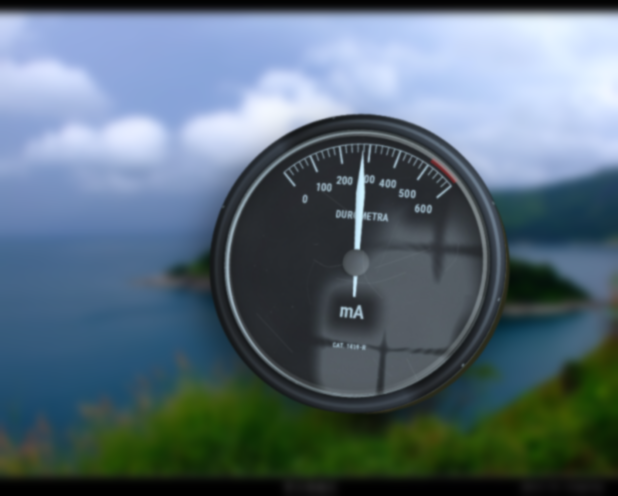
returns 280 mA
